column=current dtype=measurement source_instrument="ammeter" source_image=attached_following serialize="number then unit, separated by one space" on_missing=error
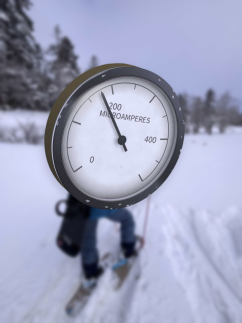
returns 175 µA
